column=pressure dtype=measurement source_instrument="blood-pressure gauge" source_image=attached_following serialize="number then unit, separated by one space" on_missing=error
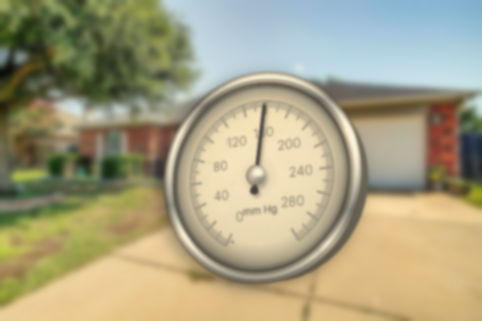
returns 160 mmHg
